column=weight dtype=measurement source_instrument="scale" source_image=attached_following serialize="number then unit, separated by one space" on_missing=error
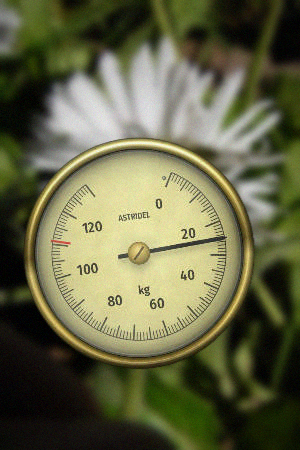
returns 25 kg
